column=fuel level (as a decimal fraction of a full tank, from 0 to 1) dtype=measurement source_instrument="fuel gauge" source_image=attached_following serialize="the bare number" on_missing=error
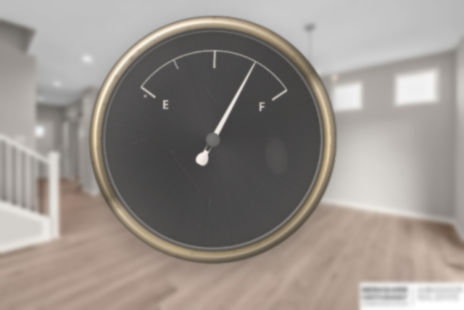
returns 0.75
